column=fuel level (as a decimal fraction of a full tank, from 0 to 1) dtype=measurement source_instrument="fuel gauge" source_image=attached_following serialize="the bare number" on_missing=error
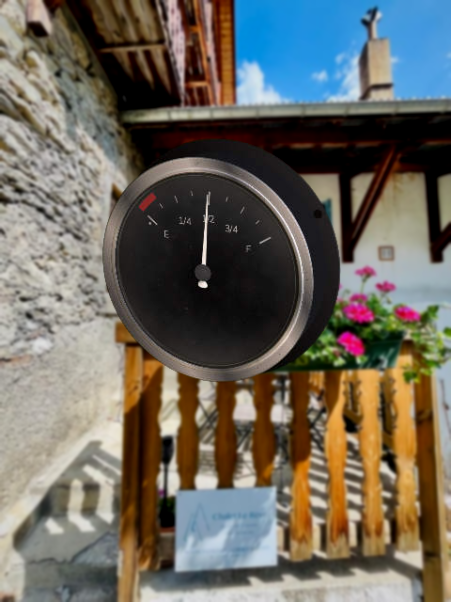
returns 0.5
